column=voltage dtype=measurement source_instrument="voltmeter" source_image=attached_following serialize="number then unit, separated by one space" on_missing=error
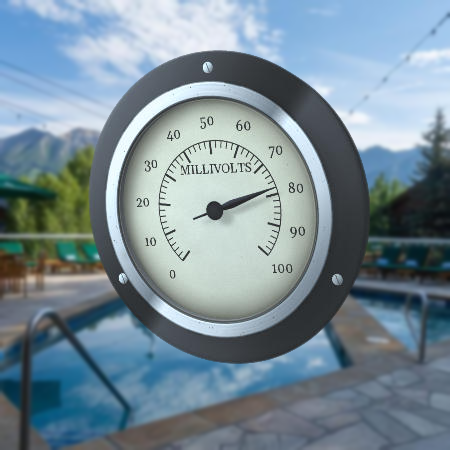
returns 78 mV
